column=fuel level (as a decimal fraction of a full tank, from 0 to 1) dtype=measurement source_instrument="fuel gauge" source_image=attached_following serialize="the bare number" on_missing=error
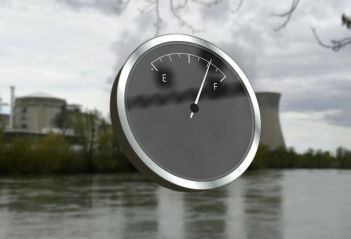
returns 0.75
